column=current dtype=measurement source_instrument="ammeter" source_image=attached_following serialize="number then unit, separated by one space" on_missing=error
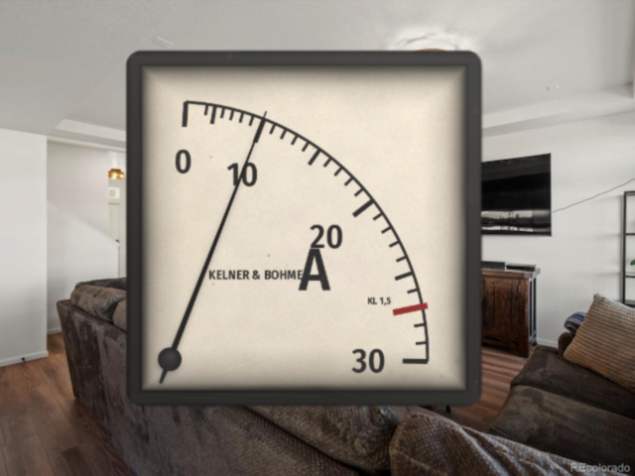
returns 10 A
